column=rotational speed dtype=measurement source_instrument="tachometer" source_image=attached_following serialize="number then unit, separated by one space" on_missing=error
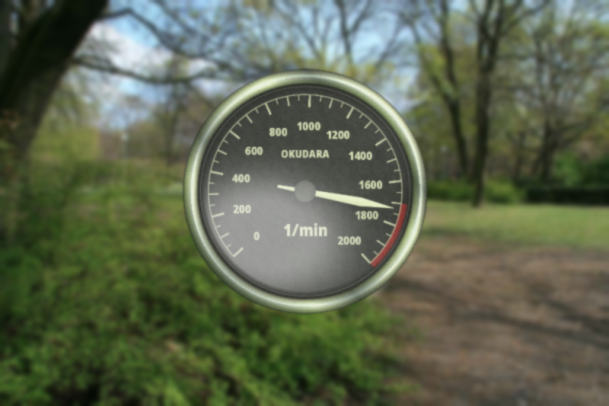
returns 1725 rpm
